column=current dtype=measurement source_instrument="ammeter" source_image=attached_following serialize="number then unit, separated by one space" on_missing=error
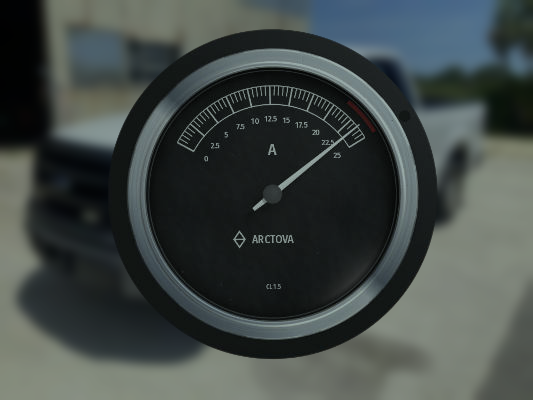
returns 23.5 A
